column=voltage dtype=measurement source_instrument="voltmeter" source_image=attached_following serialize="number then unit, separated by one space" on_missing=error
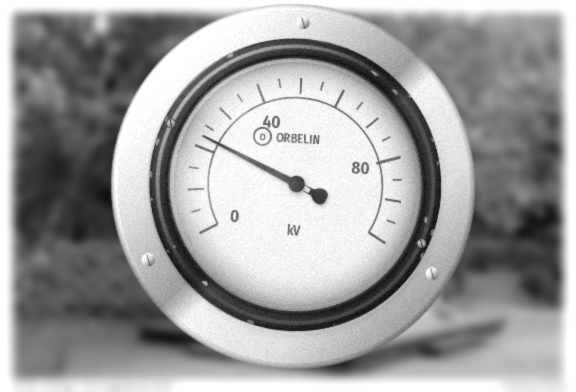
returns 22.5 kV
